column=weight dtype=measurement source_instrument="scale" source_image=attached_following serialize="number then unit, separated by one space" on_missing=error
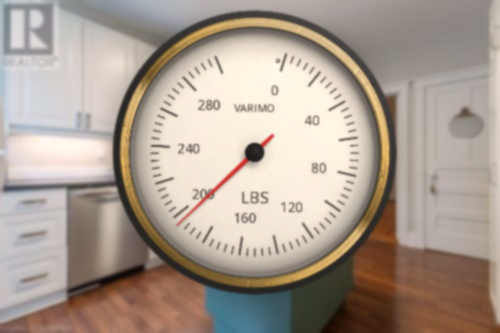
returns 196 lb
